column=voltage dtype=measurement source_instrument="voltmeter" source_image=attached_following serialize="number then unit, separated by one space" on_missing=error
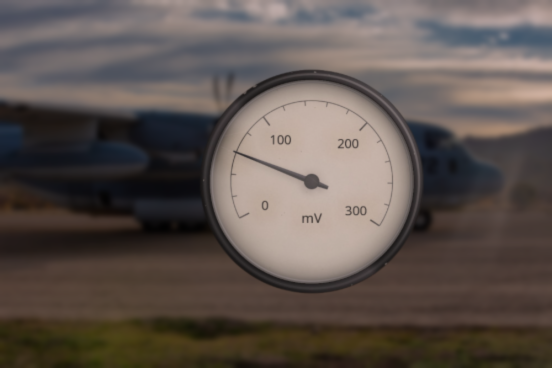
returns 60 mV
